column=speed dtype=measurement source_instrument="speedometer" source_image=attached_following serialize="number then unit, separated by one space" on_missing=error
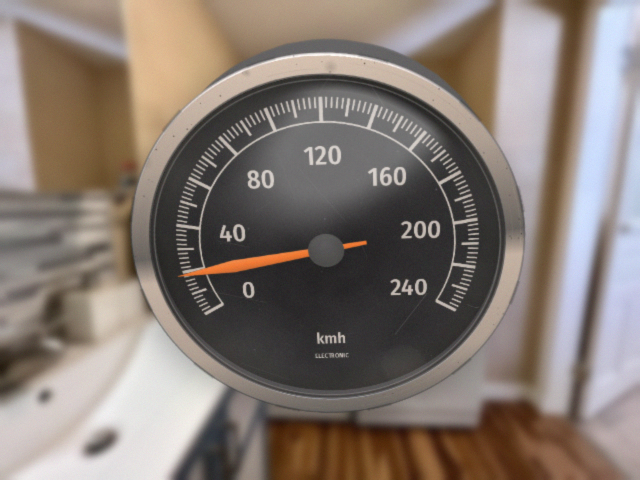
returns 20 km/h
